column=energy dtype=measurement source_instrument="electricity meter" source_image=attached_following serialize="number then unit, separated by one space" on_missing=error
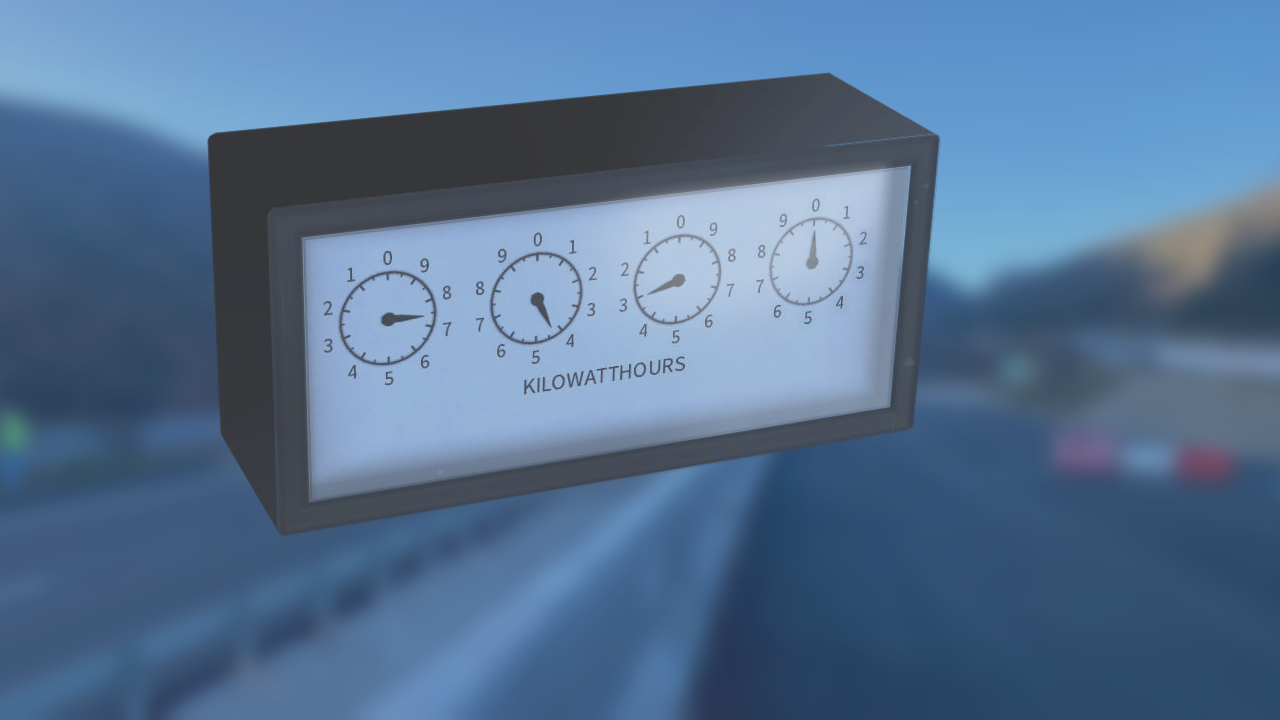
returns 7430 kWh
